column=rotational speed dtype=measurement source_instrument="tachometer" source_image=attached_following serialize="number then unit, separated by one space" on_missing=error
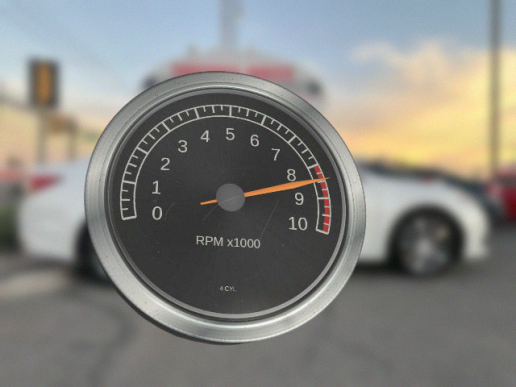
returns 8500 rpm
